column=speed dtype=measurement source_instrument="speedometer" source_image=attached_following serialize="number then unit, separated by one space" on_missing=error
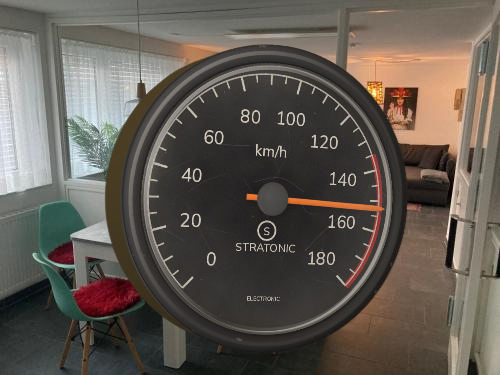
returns 152.5 km/h
